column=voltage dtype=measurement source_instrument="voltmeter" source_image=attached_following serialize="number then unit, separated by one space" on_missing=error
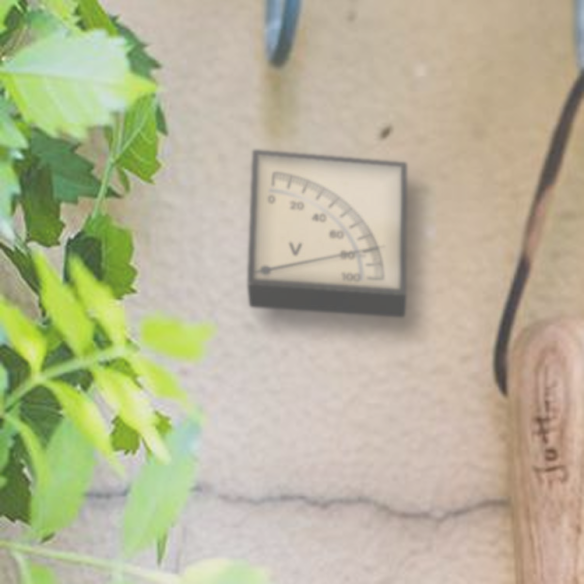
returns 80 V
